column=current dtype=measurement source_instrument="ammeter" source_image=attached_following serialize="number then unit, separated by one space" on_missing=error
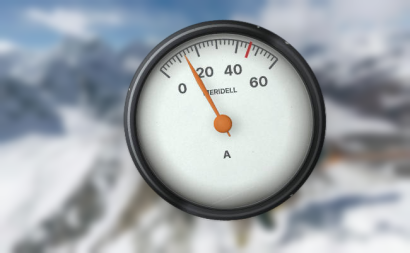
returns 14 A
